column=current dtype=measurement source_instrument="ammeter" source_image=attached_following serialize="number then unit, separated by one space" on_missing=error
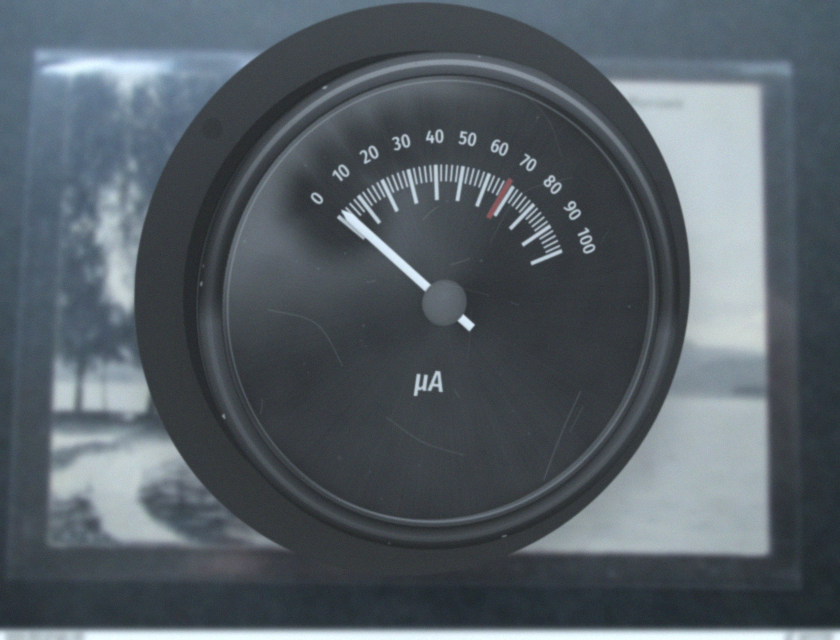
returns 2 µA
